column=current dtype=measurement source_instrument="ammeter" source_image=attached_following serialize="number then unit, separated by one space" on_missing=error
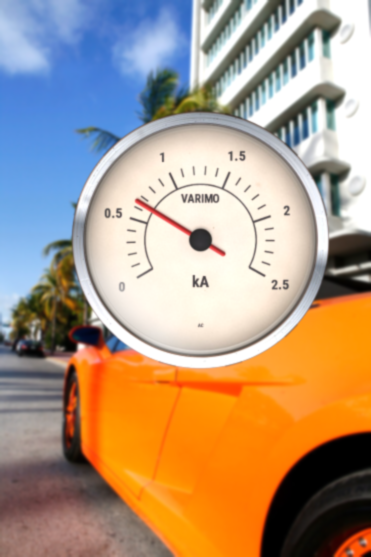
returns 0.65 kA
